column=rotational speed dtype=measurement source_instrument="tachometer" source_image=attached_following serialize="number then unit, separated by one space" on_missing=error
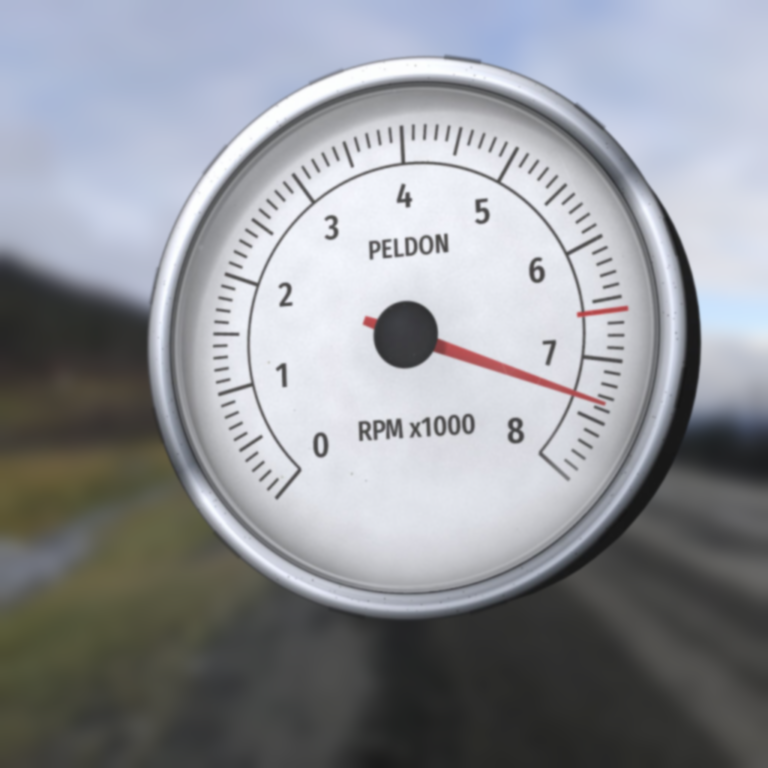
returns 7350 rpm
